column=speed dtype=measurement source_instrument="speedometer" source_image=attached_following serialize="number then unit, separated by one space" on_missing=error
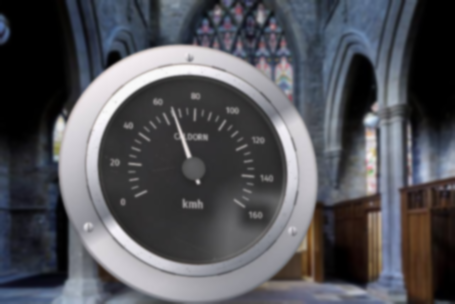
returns 65 km/h
